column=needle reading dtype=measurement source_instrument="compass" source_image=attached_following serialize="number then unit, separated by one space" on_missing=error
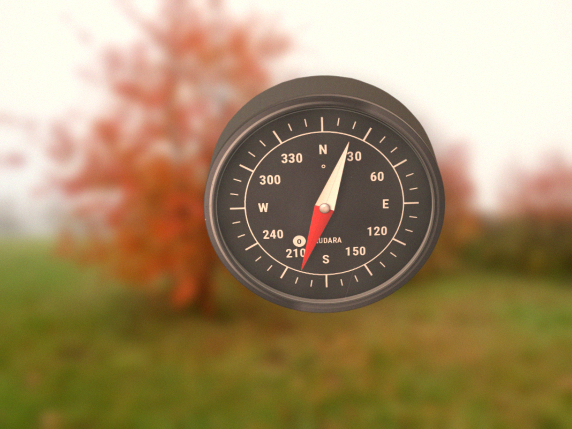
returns 200 °
